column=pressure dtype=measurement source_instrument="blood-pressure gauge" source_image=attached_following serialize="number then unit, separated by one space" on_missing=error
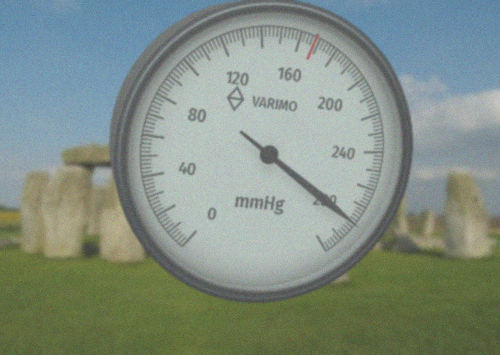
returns 280 mmHg
